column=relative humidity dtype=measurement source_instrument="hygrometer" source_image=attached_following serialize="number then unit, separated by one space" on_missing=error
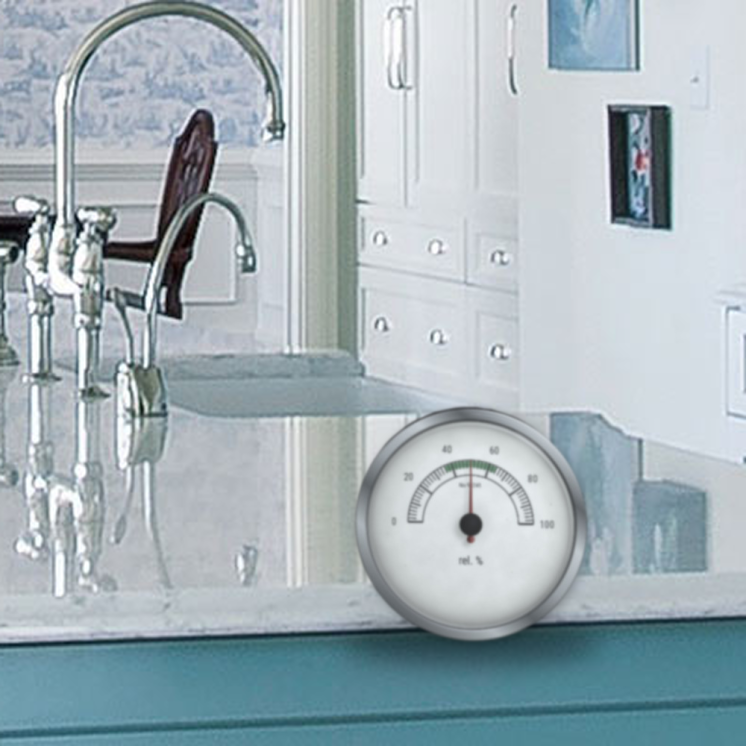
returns 50 %
